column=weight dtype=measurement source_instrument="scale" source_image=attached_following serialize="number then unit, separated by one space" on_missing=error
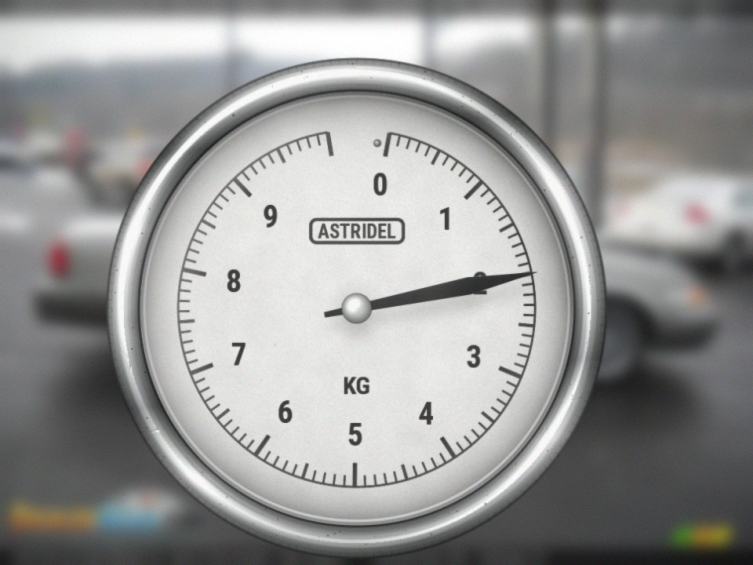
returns 2 kg
